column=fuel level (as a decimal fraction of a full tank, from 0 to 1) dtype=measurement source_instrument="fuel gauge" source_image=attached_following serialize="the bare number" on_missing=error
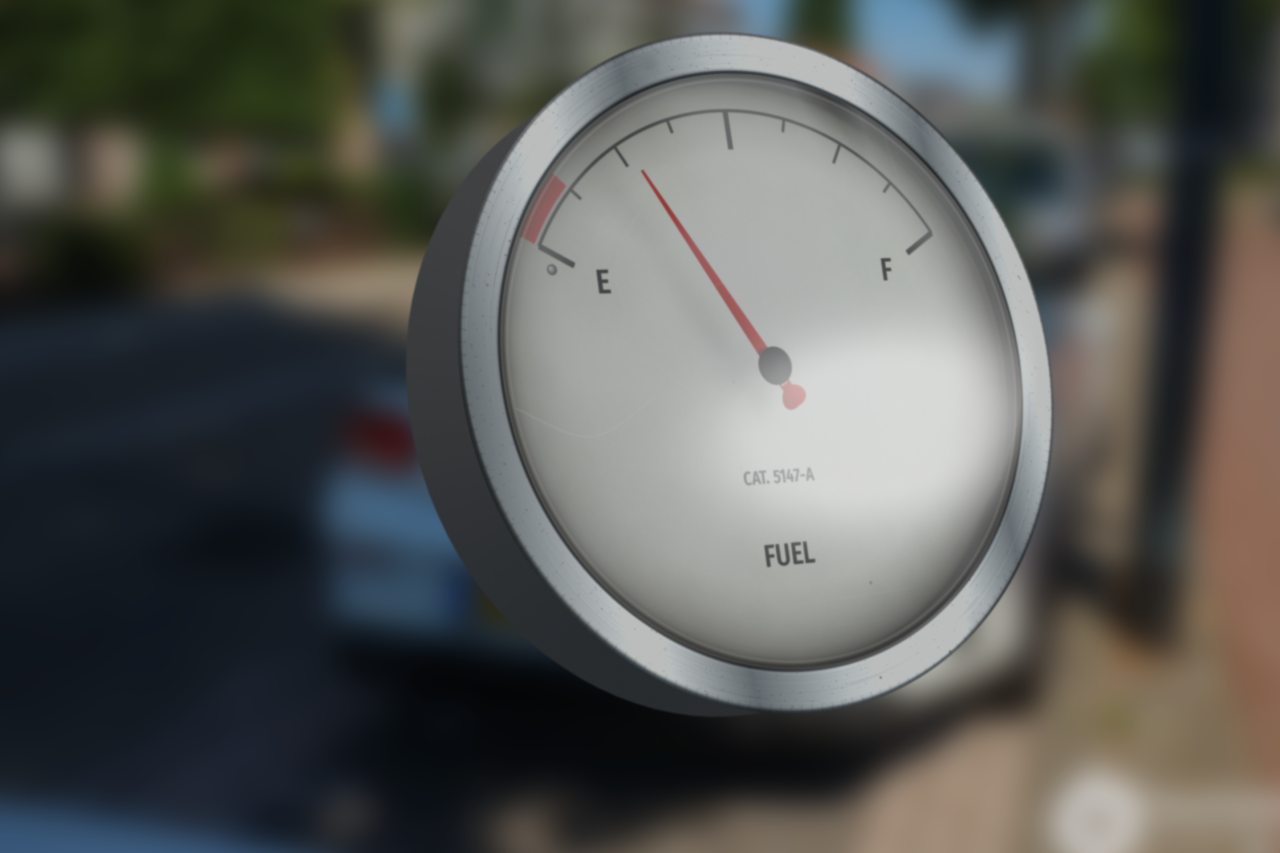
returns 0.25
